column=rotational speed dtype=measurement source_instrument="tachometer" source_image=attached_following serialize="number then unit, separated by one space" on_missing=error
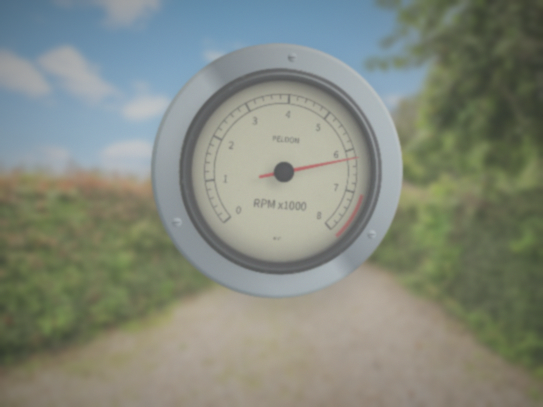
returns 6200 rpm
